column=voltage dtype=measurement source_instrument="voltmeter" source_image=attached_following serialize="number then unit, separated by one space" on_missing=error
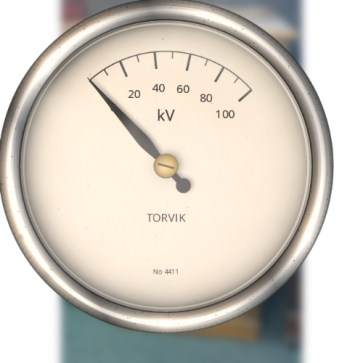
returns 0 kV
